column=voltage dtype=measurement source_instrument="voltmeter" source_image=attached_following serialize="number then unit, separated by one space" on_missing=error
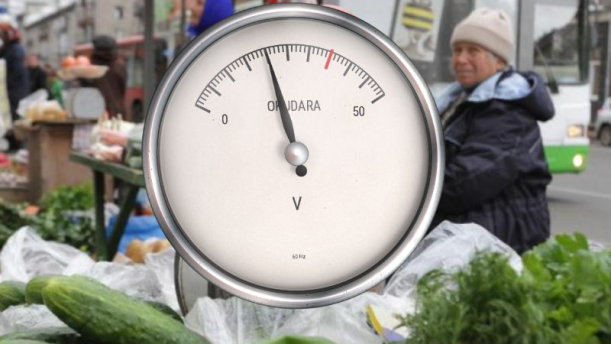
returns 20 V
